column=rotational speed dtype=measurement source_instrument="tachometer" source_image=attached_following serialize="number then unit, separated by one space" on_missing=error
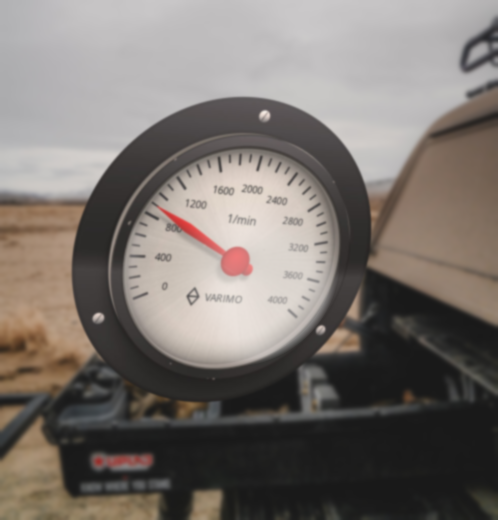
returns 900 rpm
